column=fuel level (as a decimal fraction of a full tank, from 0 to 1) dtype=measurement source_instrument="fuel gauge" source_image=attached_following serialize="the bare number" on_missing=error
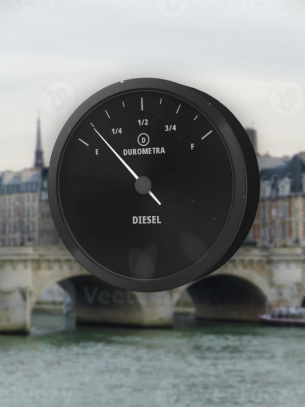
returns 0.125
